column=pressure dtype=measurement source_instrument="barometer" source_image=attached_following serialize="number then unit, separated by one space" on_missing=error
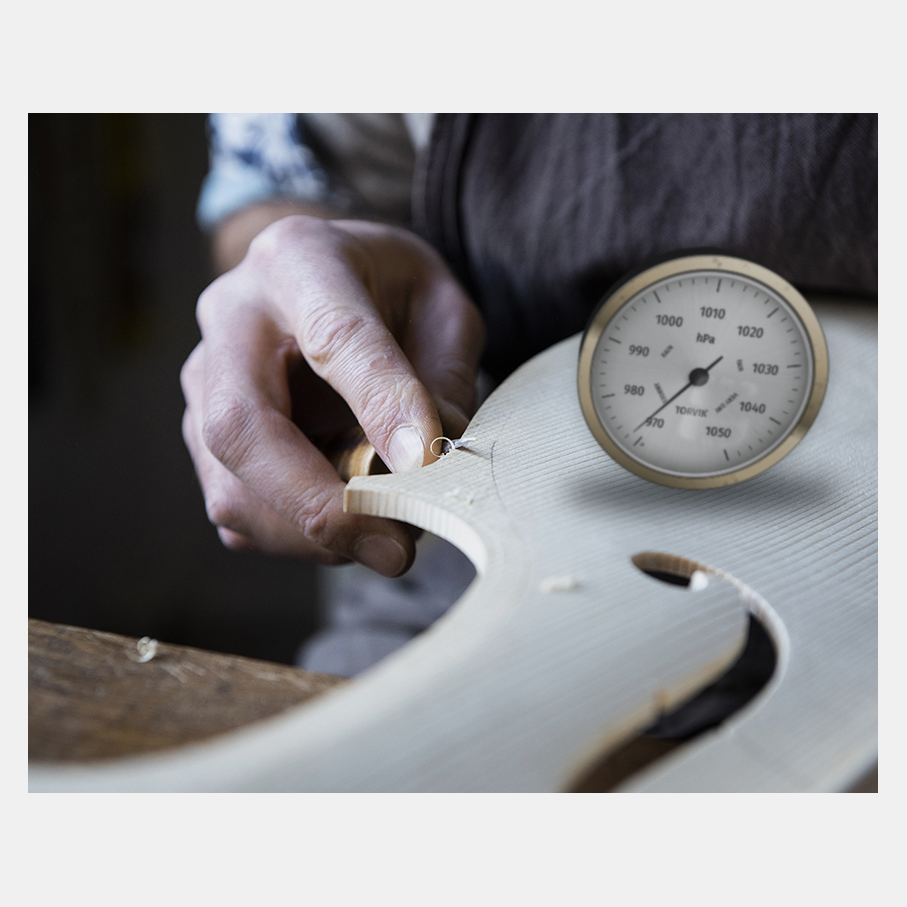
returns 972 hPa
